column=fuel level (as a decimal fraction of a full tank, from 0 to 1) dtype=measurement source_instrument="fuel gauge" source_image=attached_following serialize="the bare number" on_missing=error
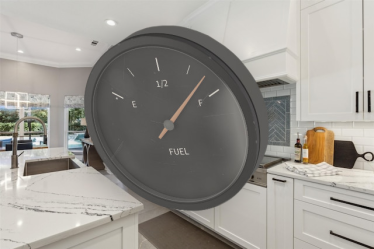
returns 0.875
